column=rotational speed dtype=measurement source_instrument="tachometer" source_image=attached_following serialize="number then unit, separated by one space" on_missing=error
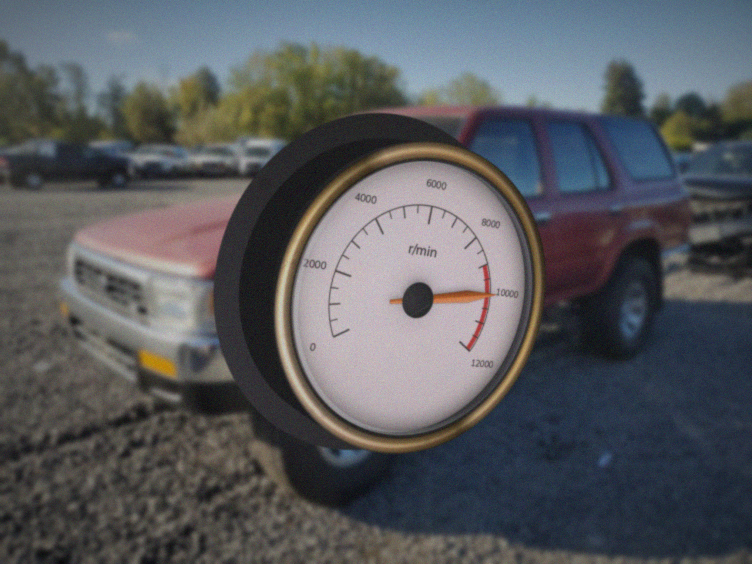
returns 10000 rpm
